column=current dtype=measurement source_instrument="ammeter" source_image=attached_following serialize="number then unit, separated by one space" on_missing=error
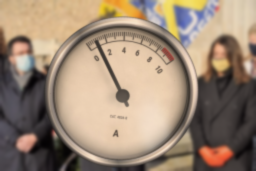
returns 1 A
